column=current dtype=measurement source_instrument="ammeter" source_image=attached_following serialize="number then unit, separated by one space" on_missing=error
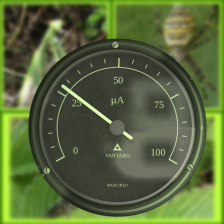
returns 27.5 µA
